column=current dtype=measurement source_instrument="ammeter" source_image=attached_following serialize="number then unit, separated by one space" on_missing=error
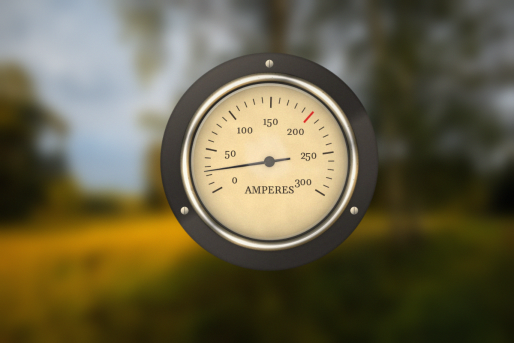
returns 25 A
